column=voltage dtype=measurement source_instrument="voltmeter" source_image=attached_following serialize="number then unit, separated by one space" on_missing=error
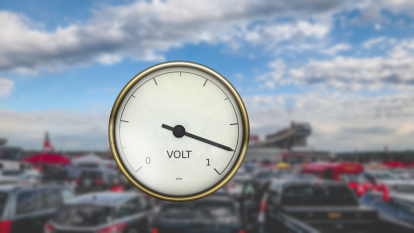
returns 0.9 V
